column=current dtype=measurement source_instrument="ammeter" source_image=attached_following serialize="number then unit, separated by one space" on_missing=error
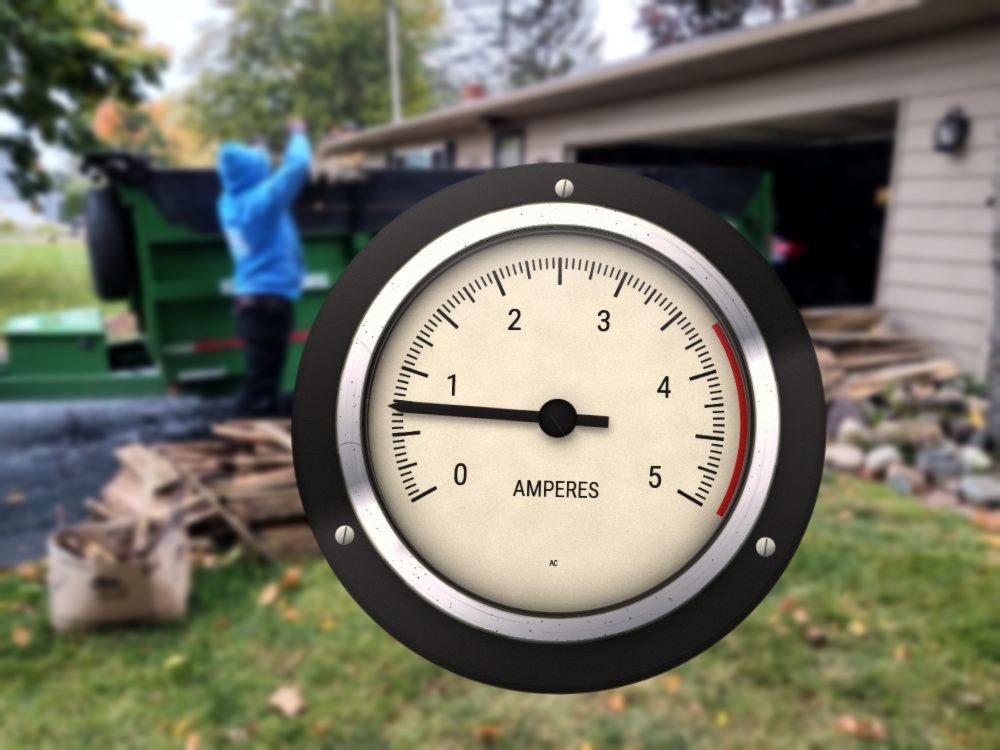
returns 0.7 A
